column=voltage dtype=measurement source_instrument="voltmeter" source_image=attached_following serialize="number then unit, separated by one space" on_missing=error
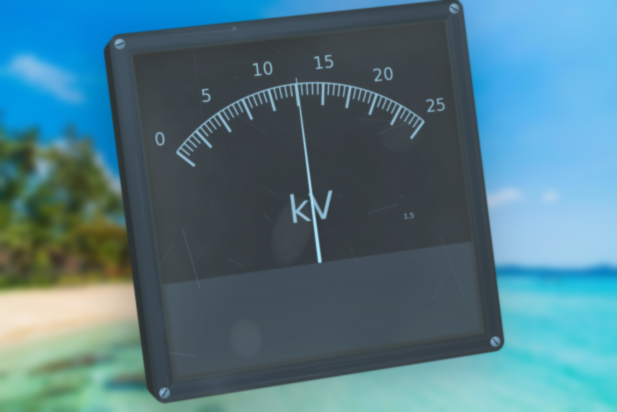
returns 12.5 kV
